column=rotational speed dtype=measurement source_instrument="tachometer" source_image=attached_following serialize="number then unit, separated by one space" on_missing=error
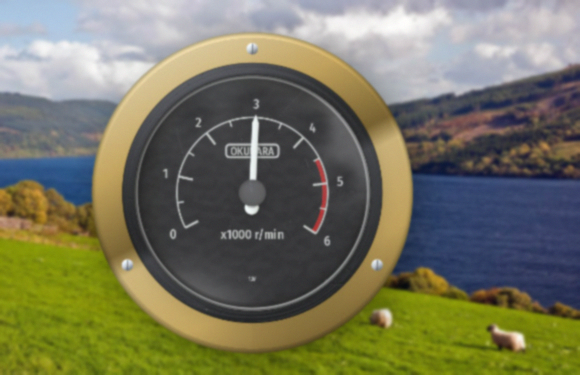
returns 3000 rpm
